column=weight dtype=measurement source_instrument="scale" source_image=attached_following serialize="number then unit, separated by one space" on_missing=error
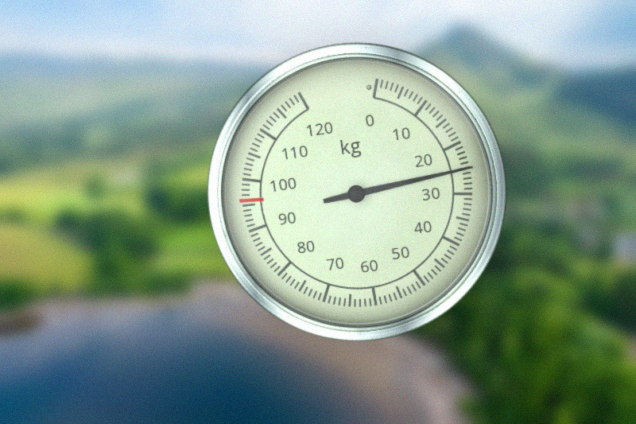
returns 25 kg
